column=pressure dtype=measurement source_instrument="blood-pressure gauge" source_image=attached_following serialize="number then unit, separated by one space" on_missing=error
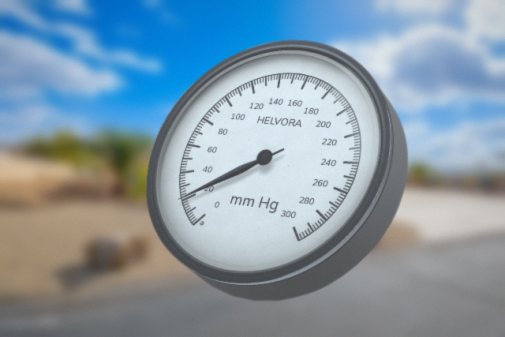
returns 20 mmHg
